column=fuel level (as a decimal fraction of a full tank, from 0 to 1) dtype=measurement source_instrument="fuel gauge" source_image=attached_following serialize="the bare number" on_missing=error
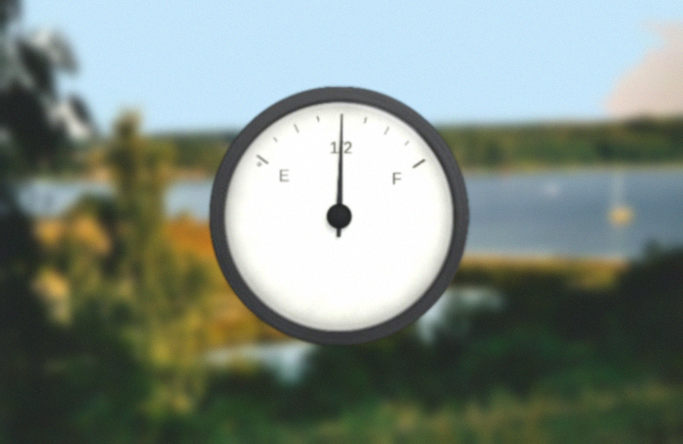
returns 0.5
